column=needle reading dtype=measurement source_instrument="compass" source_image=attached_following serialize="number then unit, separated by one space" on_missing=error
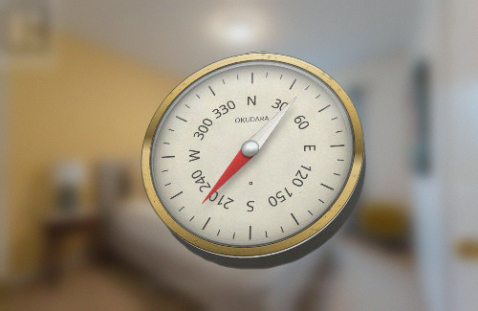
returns 220 °
